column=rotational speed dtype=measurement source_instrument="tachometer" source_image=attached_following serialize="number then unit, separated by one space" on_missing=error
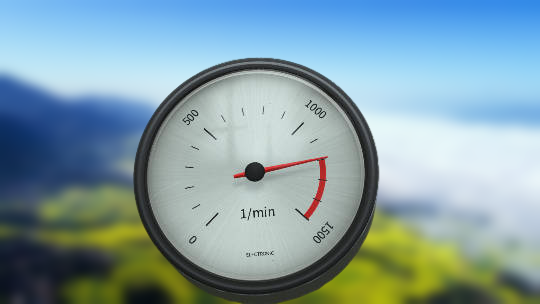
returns 1200 rpm
